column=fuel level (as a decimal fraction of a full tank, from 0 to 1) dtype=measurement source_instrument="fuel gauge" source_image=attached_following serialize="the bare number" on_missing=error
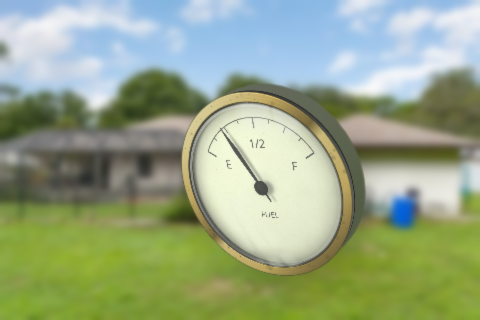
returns 0.25
